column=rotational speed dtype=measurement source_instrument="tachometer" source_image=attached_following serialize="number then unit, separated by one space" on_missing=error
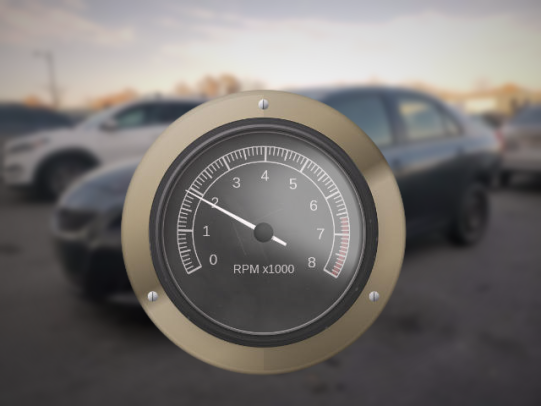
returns 1900 rpm
